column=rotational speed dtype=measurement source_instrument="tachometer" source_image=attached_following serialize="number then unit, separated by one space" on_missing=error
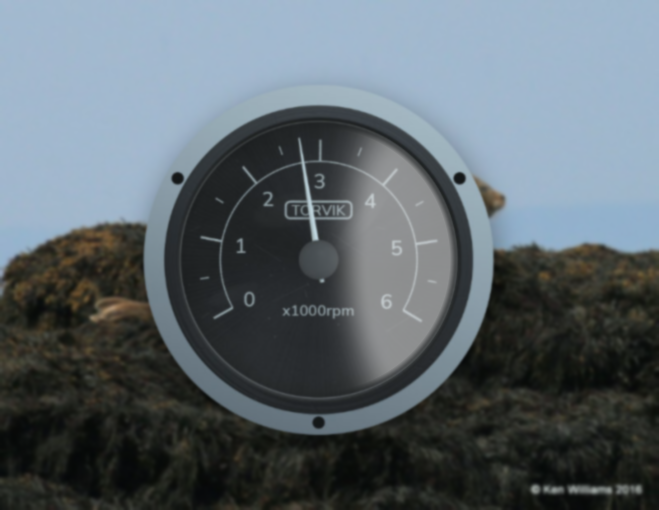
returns 2750 rpm
